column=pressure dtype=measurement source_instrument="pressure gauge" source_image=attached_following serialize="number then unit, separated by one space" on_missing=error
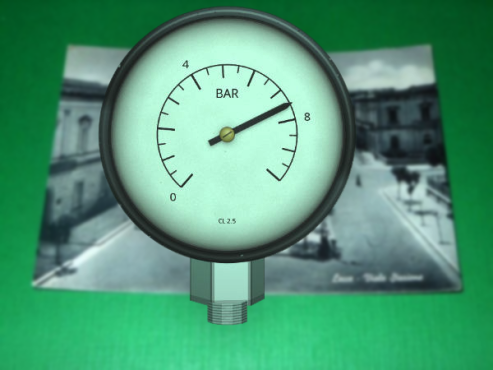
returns 7.5 bar
